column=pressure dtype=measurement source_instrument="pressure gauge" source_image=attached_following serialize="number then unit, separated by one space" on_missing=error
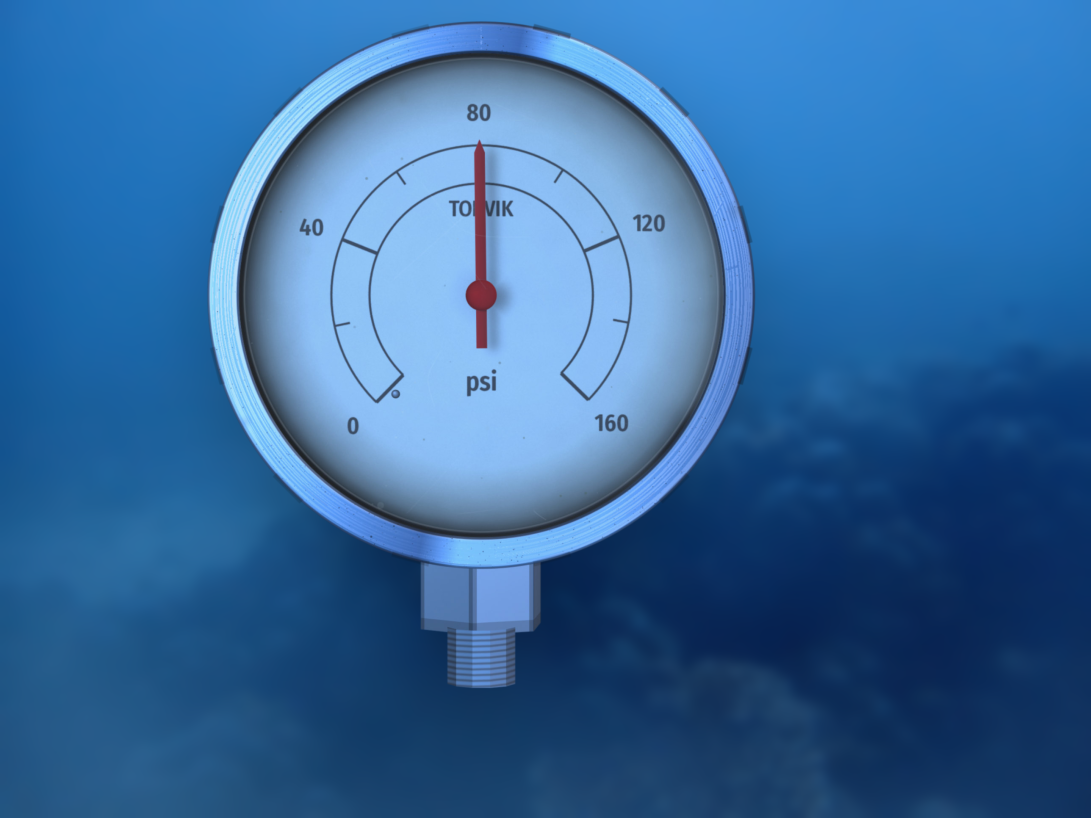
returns 80 psi
